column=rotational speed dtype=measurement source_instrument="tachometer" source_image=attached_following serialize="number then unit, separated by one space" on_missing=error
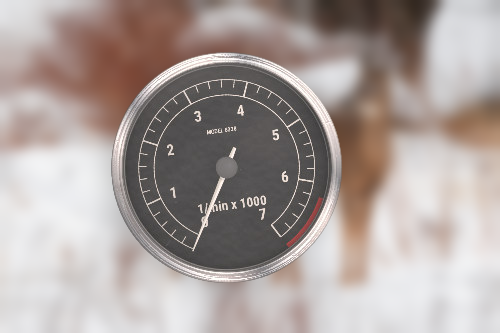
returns 0 rpm
